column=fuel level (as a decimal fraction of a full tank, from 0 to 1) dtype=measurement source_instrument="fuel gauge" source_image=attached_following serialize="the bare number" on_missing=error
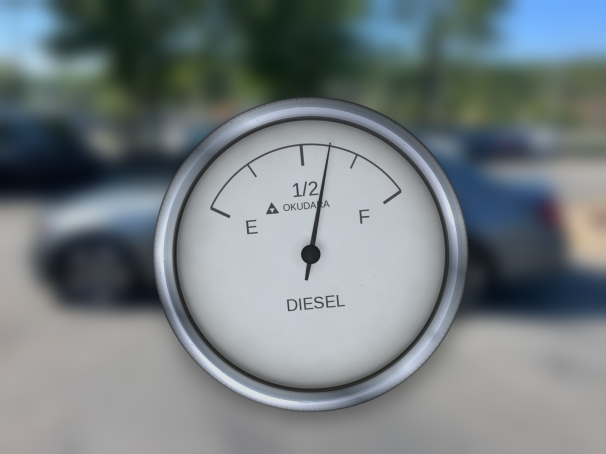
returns 0.625
